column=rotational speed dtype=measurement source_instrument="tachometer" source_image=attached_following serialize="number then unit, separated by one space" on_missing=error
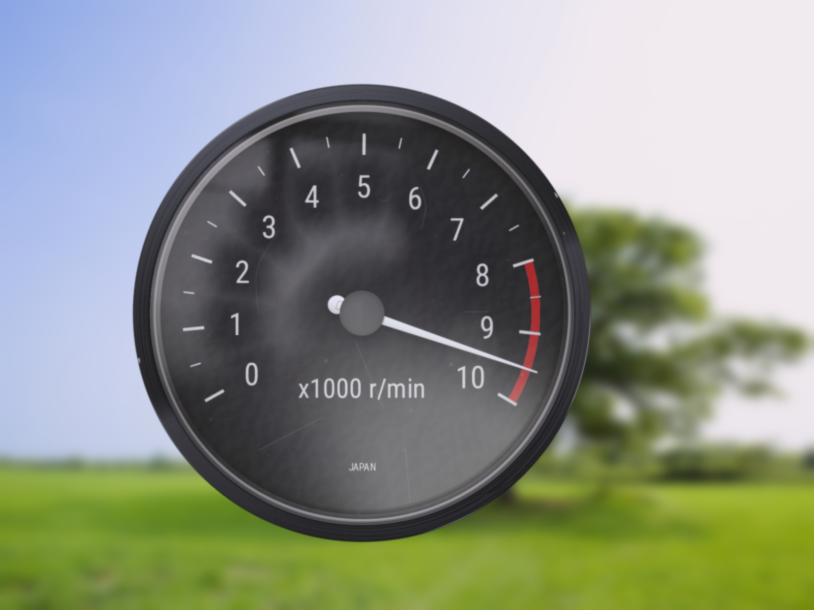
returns 9500 rpm
